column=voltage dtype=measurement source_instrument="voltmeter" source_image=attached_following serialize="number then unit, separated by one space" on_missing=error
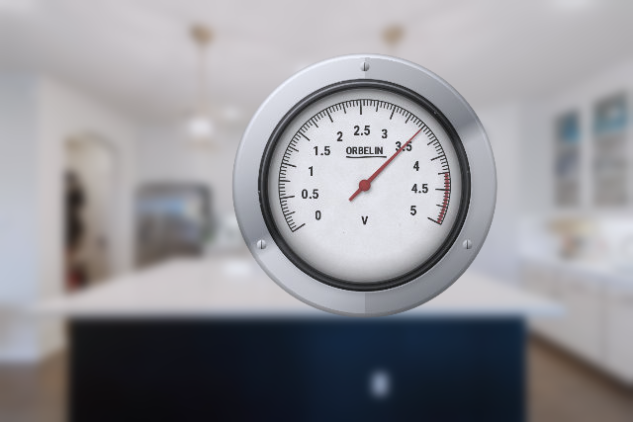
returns 3.5 V
